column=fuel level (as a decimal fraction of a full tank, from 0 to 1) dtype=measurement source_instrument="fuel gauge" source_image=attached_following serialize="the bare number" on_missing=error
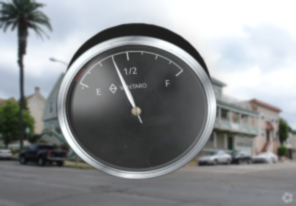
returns 0.375
